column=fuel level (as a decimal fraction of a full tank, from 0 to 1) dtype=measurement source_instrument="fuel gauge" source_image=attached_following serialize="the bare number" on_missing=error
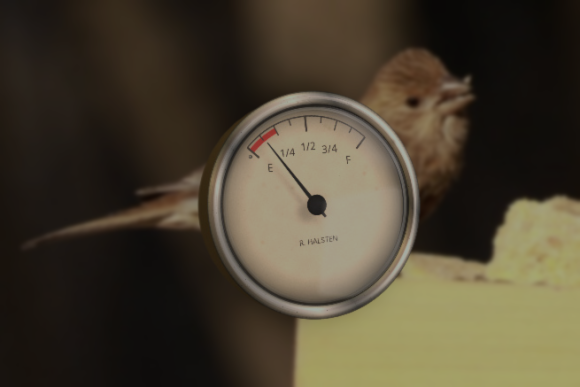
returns 0.125
